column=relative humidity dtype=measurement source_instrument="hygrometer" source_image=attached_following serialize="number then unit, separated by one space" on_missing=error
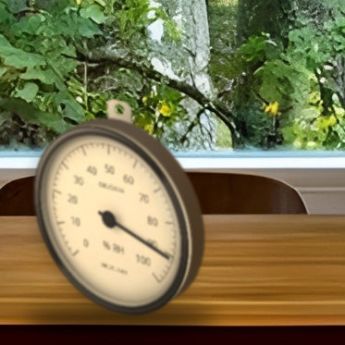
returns 90 %
